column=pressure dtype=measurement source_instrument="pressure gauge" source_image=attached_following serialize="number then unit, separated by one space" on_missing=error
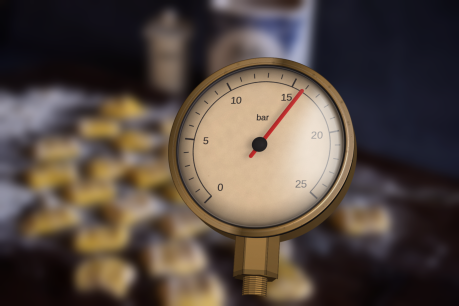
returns 16 bar
